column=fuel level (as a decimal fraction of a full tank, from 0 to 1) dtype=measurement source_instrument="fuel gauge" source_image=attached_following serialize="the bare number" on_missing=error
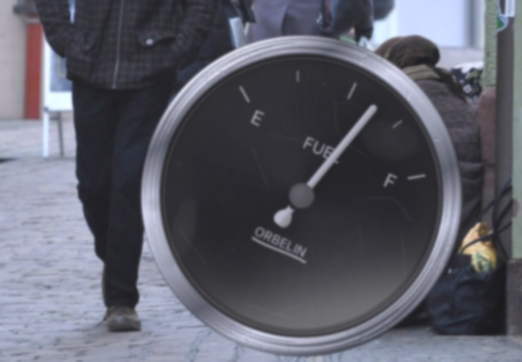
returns 0.625
